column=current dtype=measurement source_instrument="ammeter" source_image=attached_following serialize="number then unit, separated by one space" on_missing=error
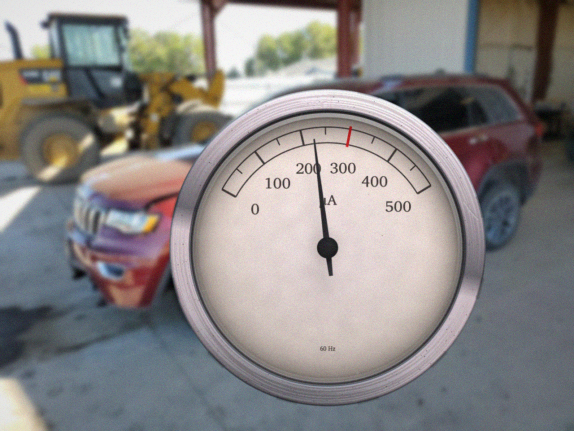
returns 225 µA
